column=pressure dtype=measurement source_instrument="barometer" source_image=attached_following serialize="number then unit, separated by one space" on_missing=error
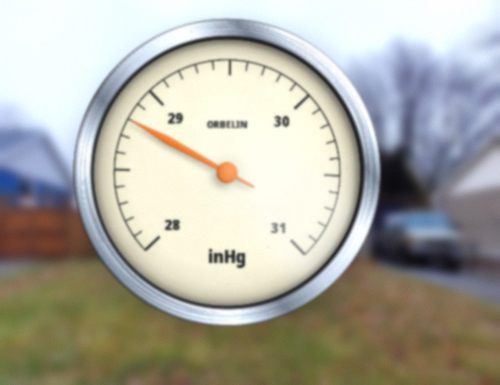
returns 28.8 inHg
